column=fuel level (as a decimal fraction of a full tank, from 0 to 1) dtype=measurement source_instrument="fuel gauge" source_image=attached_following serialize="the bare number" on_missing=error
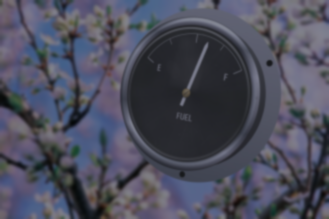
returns 0.625
